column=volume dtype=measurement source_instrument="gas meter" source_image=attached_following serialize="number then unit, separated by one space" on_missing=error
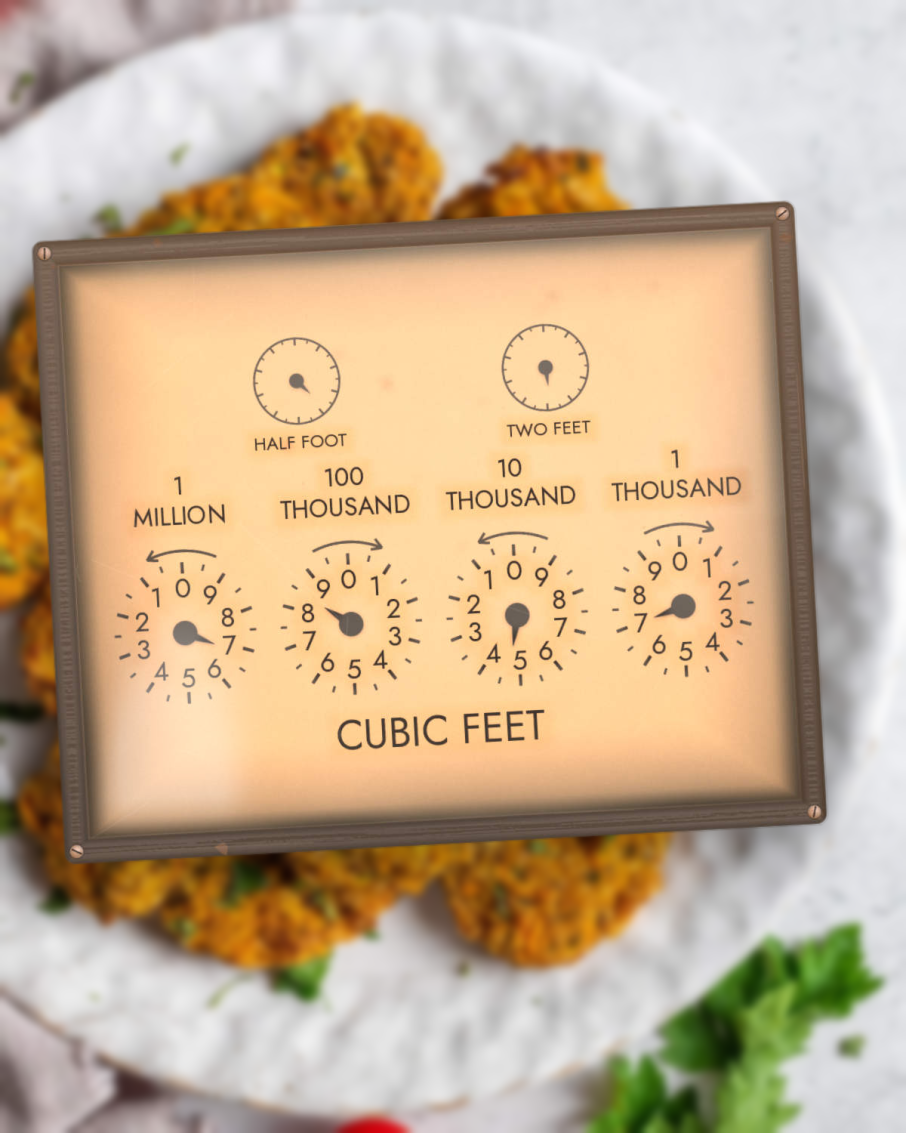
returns 684700 ft³
